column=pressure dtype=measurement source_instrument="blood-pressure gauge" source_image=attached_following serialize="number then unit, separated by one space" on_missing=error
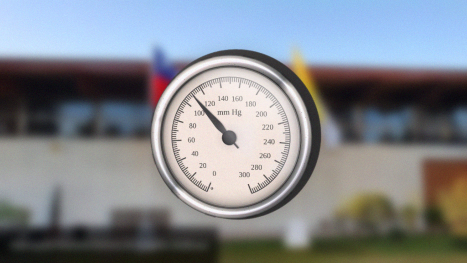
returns 110 mmHg
